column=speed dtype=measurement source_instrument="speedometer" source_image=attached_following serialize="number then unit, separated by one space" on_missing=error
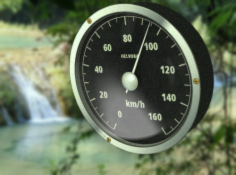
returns 95 km/h
